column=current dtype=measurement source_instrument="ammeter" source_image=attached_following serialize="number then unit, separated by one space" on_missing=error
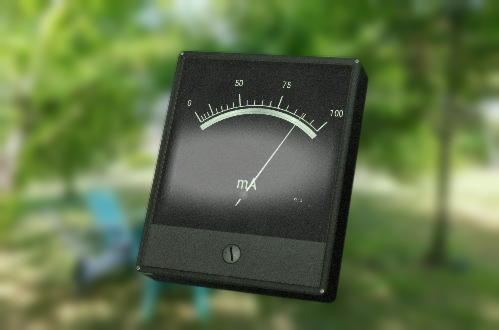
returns 90 mA
